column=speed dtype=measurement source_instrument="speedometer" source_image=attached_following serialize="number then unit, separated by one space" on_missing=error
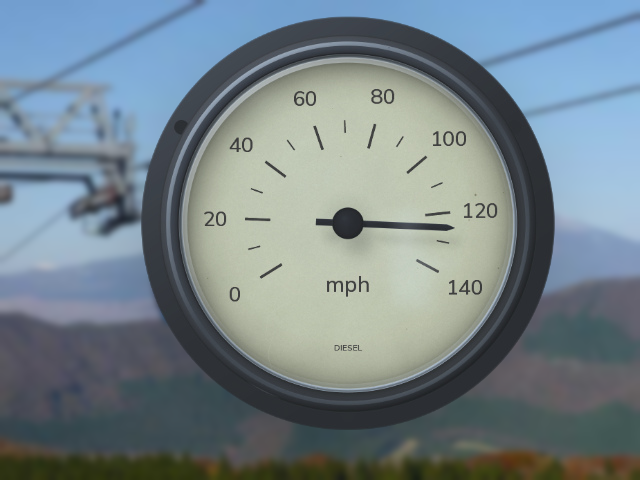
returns 125 mph
